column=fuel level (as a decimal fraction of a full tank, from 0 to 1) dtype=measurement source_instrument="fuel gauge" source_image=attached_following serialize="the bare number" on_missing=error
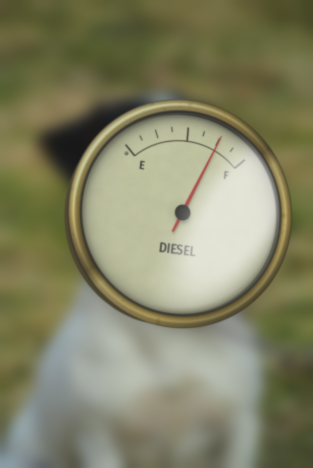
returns 0.75
